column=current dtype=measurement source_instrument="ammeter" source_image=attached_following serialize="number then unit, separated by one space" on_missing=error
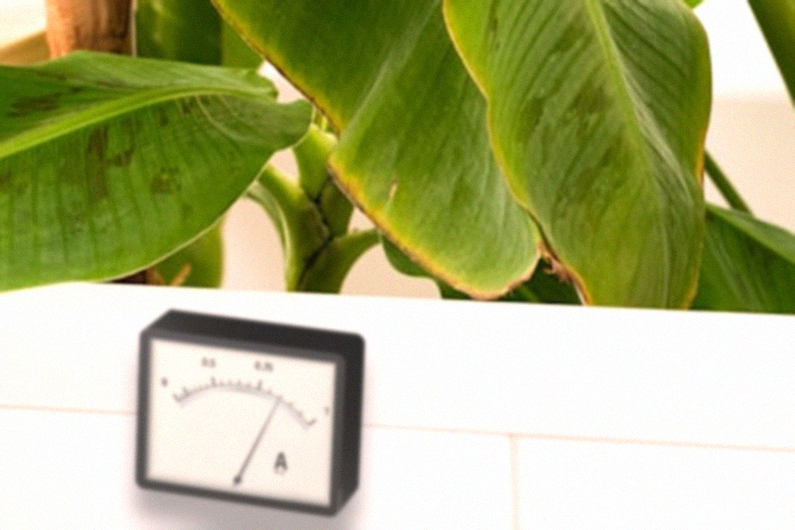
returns 0.85 A
